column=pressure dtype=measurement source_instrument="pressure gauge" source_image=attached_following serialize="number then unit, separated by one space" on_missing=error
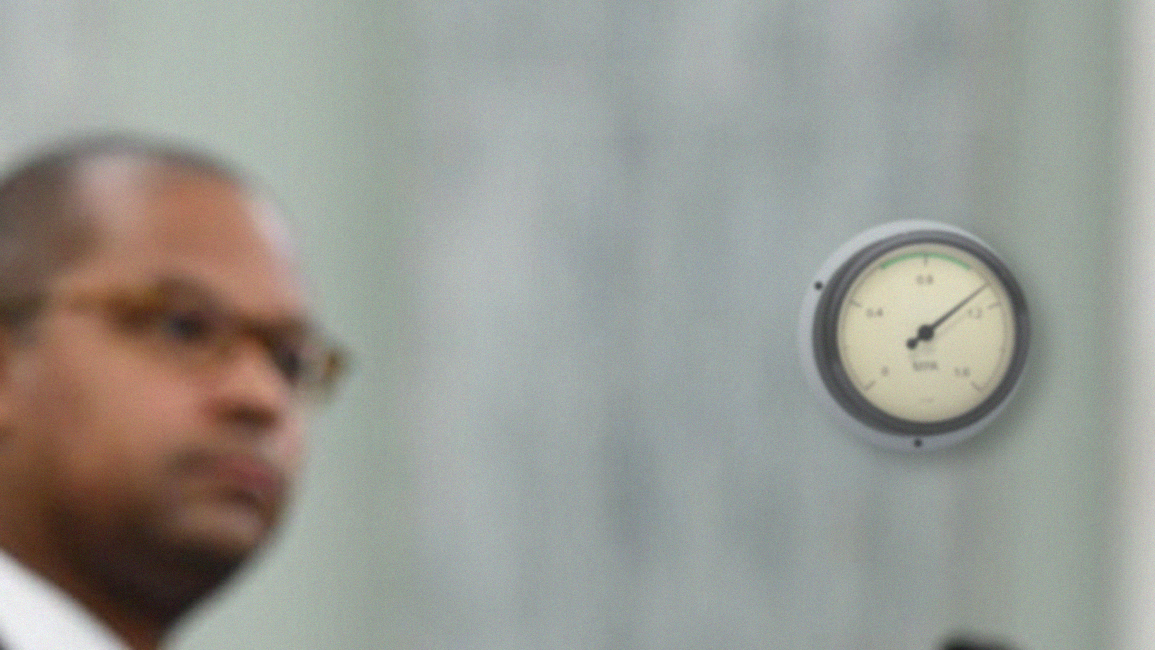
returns 1.1 MPa
